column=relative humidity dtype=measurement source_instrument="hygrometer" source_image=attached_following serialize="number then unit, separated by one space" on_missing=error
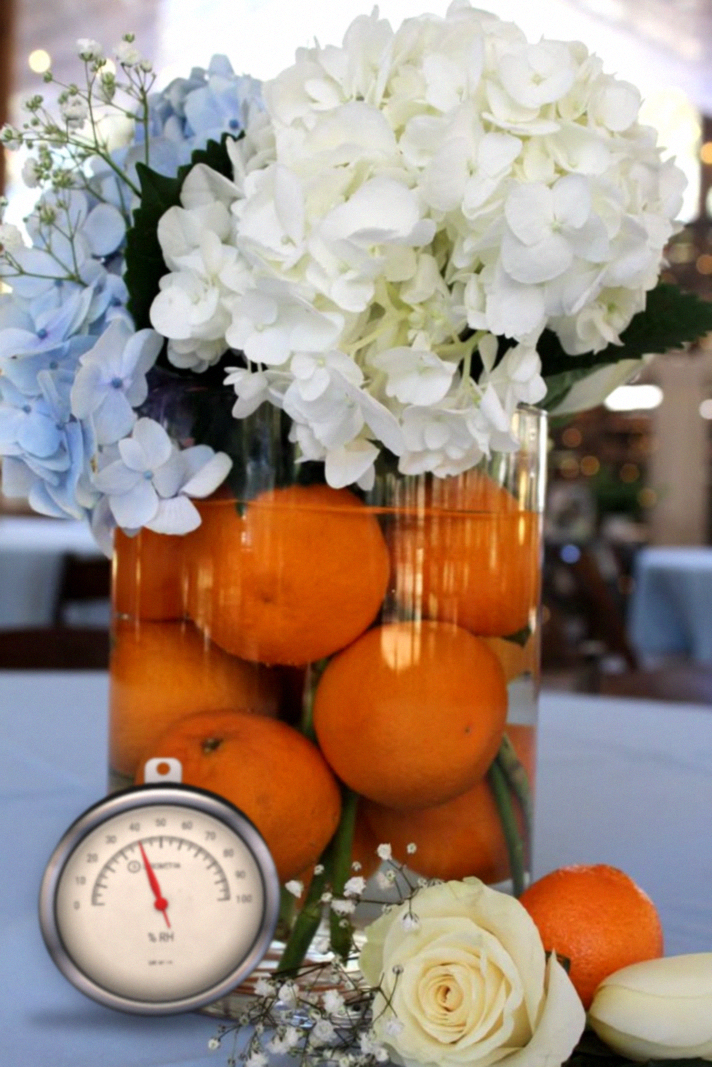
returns 40 %
